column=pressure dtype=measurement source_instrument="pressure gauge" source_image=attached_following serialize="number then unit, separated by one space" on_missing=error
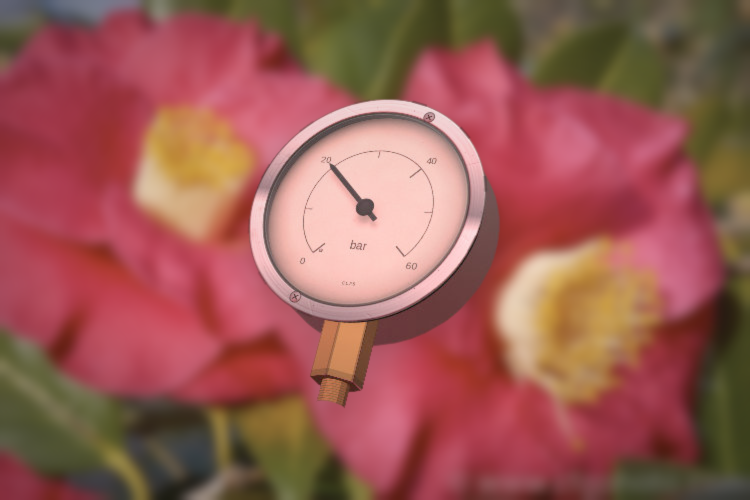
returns 20 bar
